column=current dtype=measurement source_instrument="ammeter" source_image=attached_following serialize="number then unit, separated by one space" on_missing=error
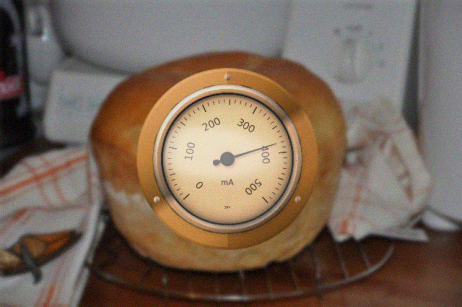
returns 380 mA
